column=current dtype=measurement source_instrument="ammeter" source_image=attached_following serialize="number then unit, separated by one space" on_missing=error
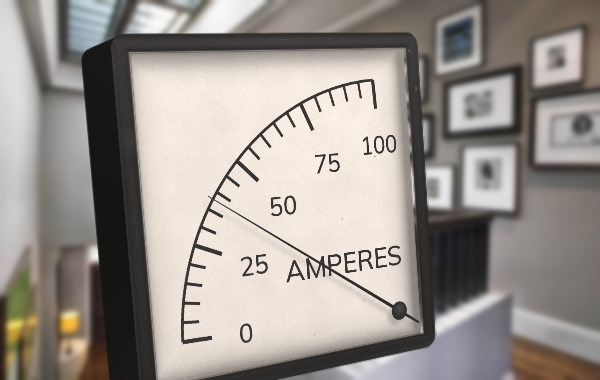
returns 37.5 A
